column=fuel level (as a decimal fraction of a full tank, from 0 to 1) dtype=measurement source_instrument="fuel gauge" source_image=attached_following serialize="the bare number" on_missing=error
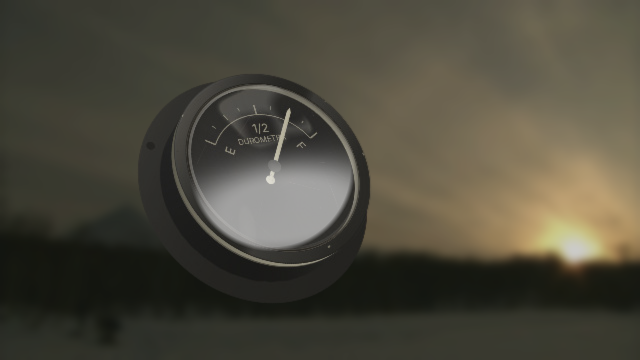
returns 0.75
